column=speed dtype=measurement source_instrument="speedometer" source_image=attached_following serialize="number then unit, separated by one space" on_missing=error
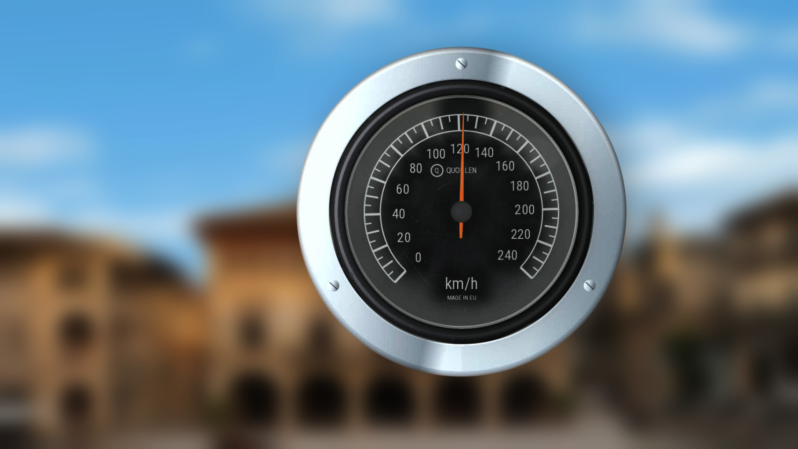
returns 122.5 km/h
